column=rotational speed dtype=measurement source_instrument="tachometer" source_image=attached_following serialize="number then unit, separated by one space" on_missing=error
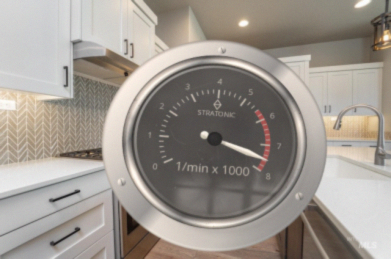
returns 7600 rpm
